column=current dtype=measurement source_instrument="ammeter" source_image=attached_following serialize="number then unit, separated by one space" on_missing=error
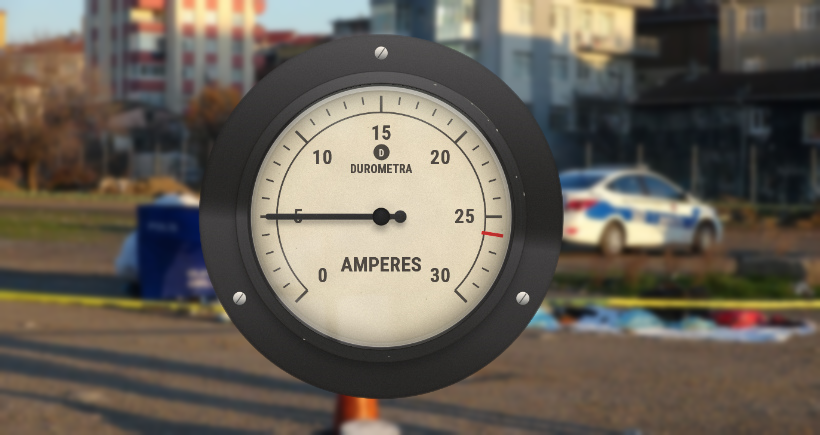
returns 5 A
